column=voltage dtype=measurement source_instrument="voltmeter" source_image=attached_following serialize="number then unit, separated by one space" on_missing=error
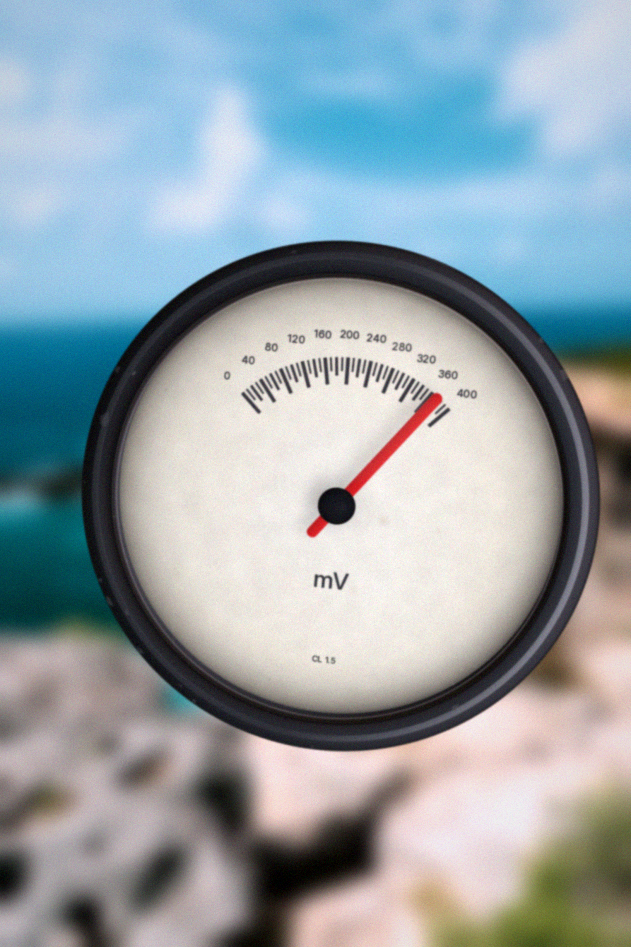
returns 370 mV
